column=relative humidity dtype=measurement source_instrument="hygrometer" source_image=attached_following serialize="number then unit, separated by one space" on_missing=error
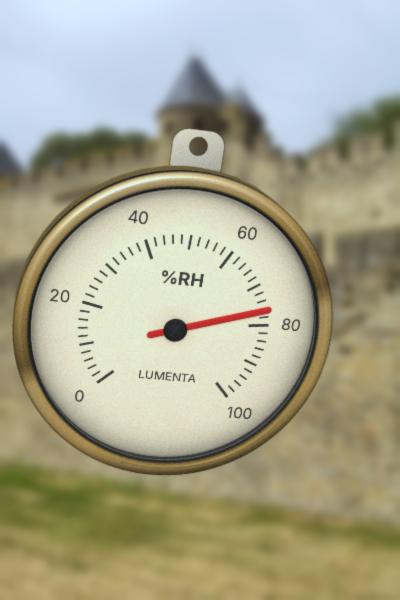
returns 76 %
